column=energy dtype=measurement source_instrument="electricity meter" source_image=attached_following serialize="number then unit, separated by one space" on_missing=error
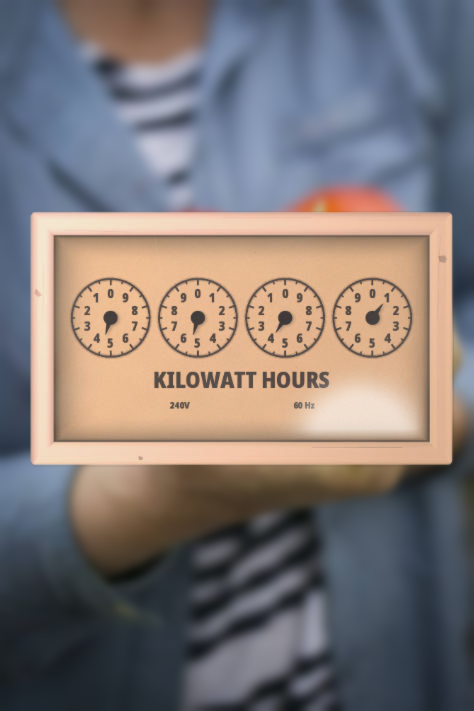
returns 4541 kWh
